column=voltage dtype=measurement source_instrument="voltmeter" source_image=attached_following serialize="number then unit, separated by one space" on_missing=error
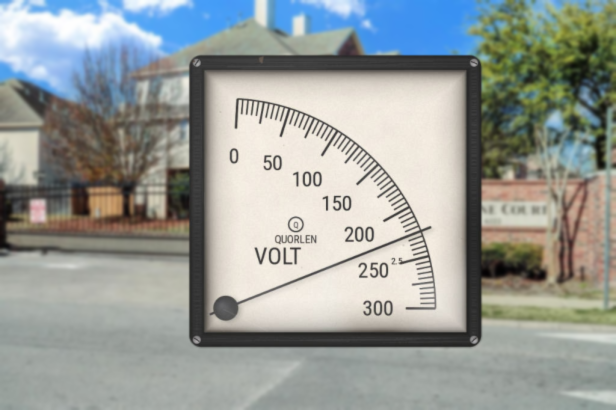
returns 225 V
